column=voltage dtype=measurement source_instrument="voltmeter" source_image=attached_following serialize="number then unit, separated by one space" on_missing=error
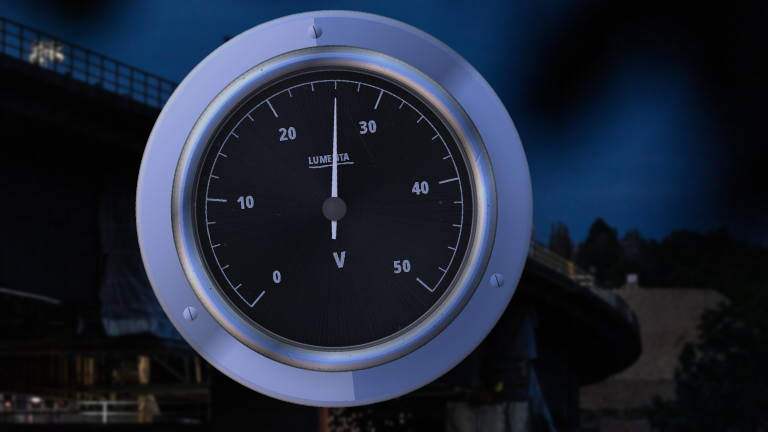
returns 26 V
